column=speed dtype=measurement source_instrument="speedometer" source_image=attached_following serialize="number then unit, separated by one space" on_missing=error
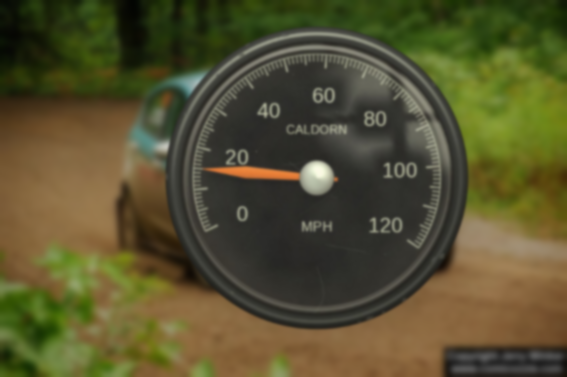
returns 15 mph
